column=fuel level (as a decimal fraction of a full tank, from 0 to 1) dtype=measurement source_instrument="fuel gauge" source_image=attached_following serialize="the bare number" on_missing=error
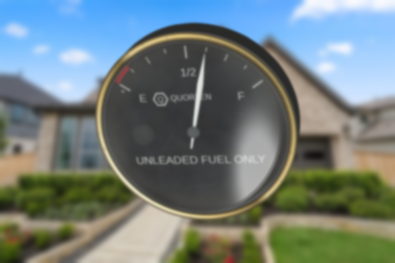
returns 0.625
